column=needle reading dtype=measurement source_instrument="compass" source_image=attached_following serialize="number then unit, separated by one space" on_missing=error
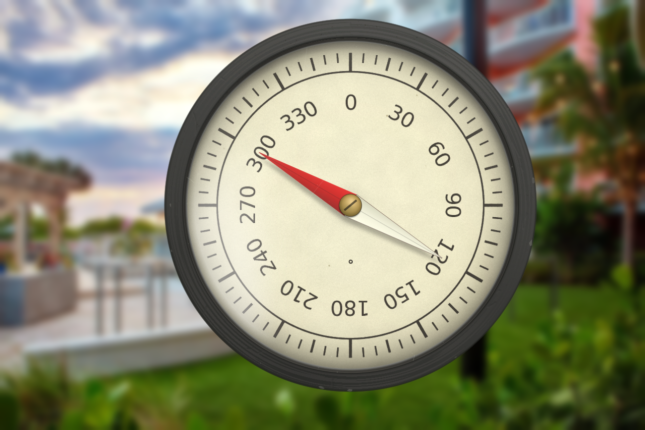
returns 300 °
